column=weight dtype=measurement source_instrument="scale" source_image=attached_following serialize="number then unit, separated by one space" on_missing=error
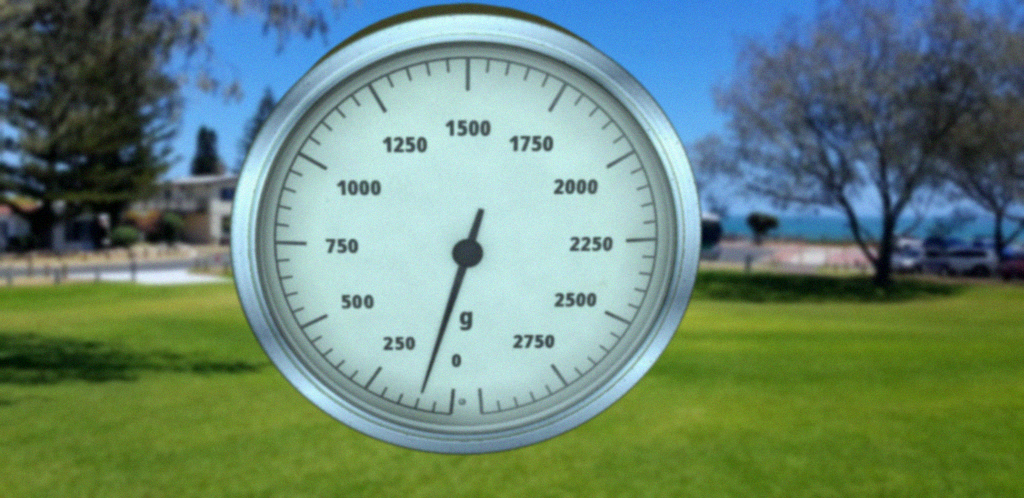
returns 100 g
